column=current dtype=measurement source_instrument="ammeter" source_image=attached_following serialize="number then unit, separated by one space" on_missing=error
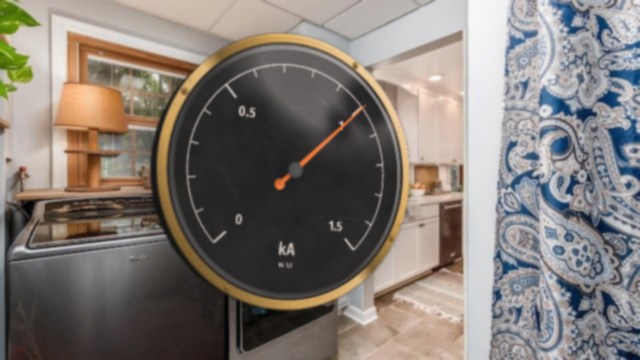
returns 1 kA
